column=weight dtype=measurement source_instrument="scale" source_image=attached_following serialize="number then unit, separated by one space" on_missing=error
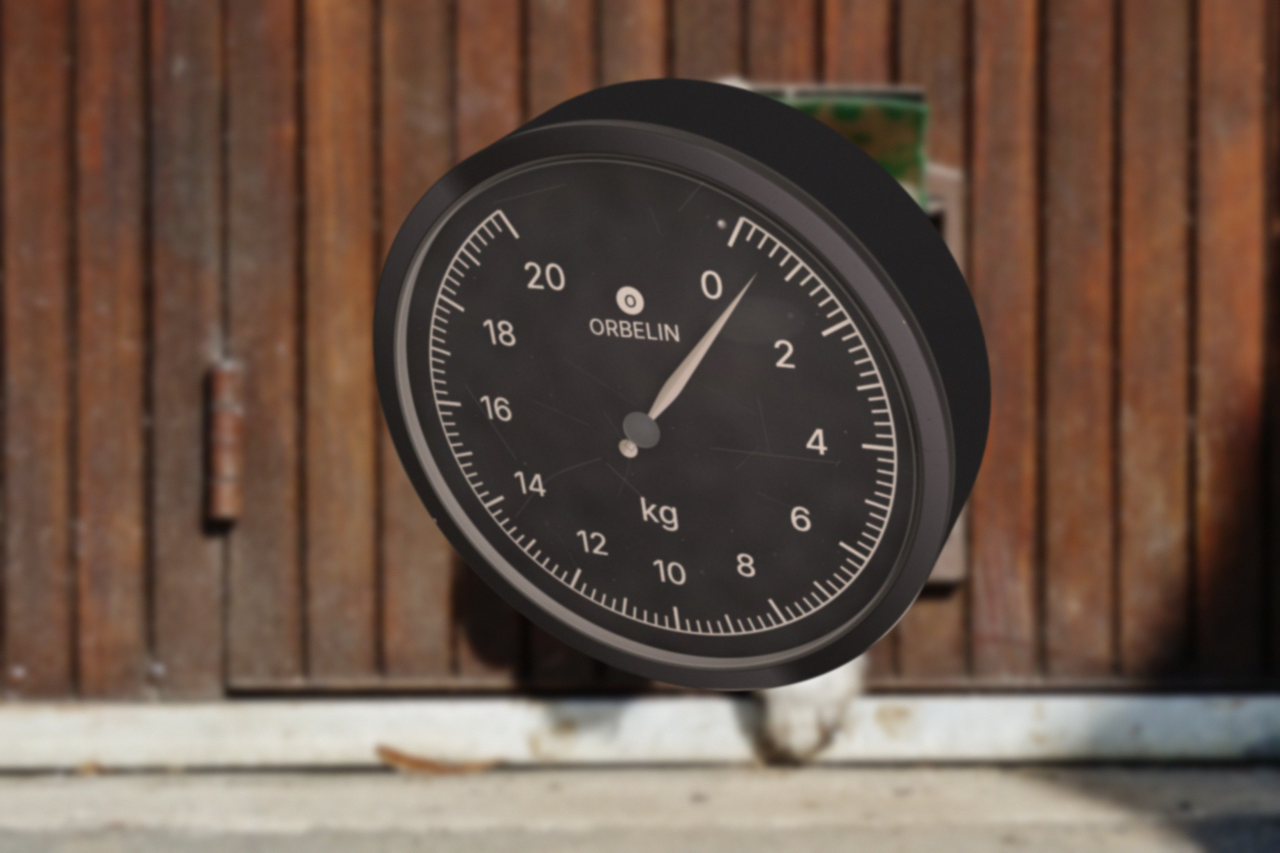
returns 0.6 kg
